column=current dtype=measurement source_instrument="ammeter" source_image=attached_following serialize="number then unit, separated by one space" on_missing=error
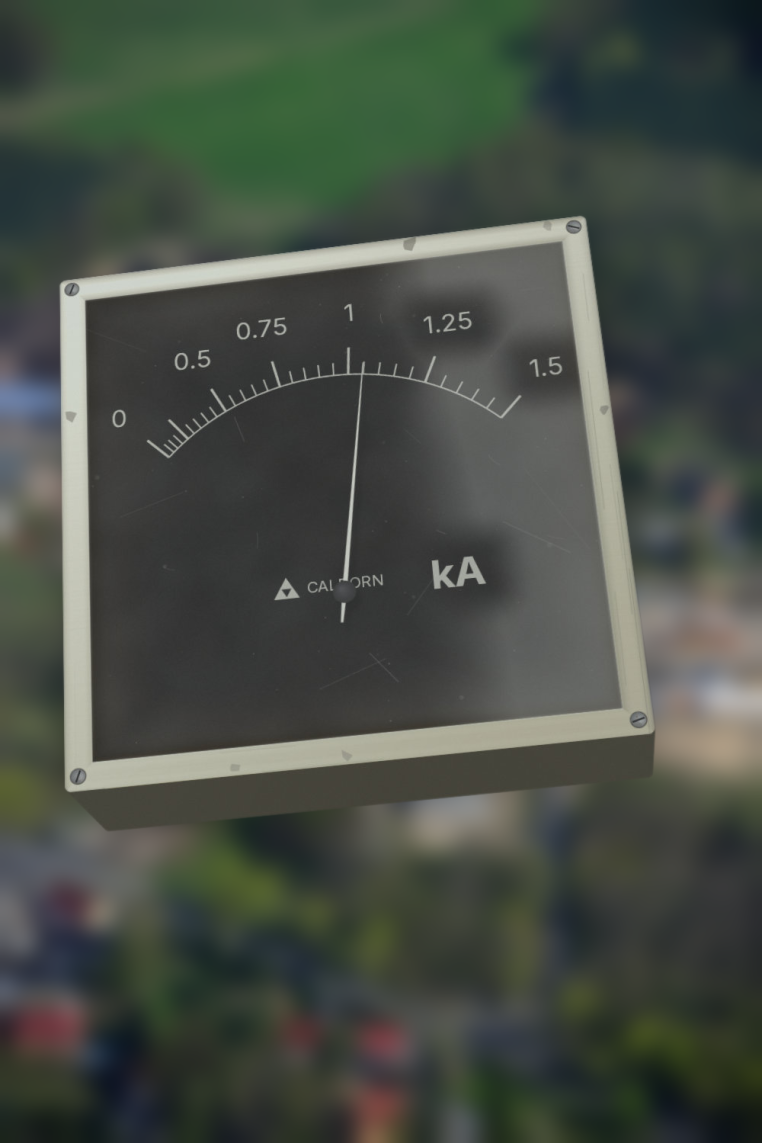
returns 1.05 kA
